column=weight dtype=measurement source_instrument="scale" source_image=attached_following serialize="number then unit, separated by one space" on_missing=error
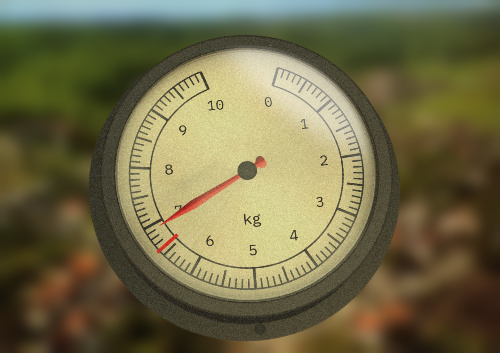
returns 6.9 kg
